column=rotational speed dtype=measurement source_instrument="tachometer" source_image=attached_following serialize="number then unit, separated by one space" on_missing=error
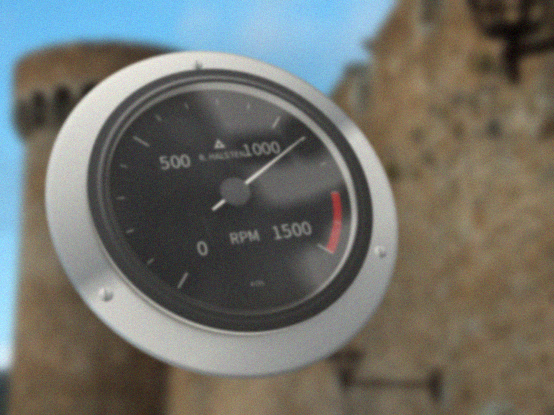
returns 1100 rpm
